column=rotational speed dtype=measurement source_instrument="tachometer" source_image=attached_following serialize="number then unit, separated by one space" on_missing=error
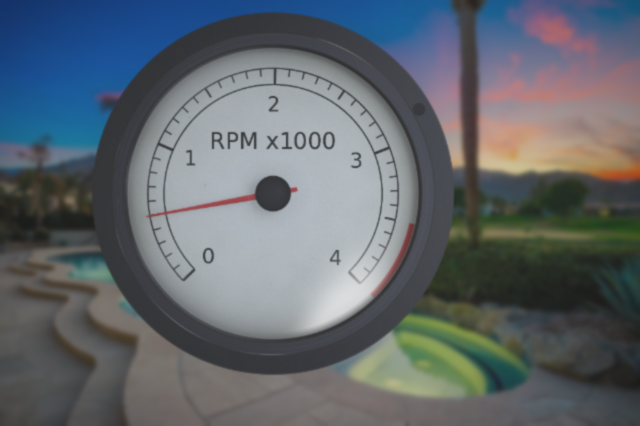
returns 500 rpm
